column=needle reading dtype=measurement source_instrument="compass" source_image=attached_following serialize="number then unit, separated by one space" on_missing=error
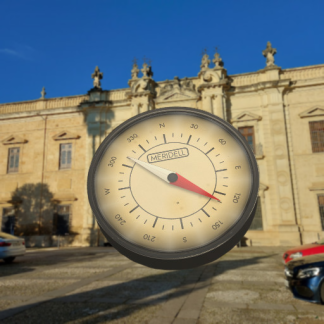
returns 130 °
